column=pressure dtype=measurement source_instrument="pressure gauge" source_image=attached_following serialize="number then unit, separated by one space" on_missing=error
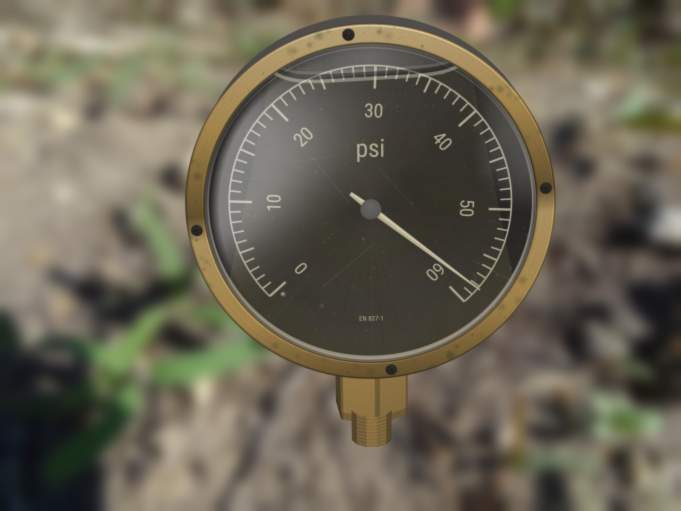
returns 58 psi
